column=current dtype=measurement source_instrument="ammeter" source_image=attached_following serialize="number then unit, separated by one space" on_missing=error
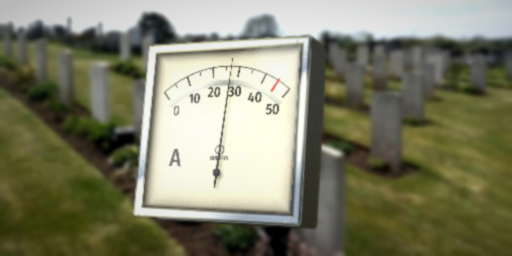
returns 27.5 A
